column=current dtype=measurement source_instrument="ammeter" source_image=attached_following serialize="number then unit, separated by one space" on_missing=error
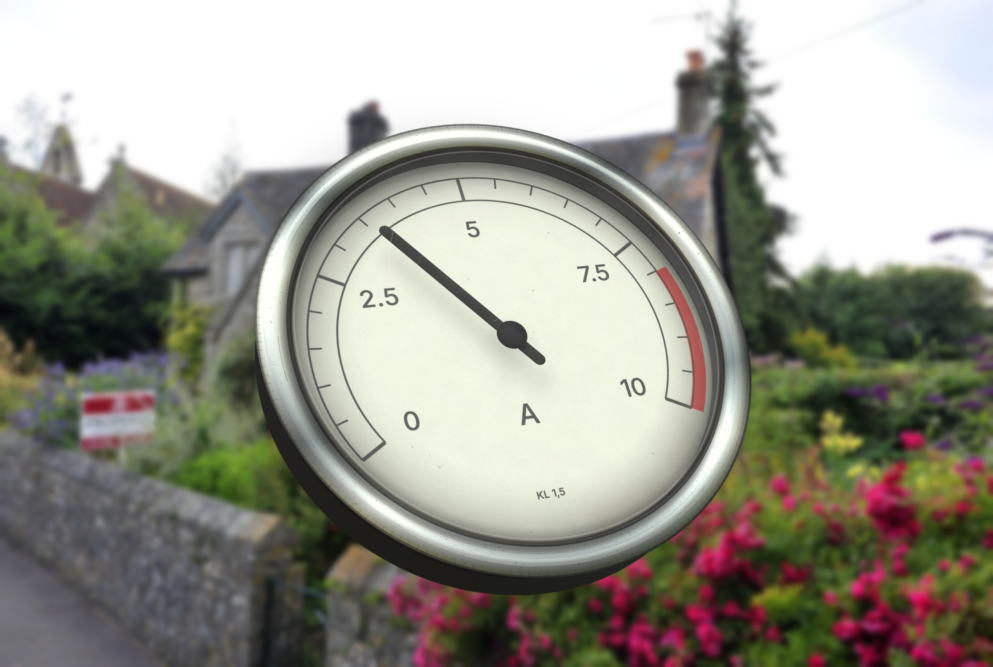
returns 3.5 A
